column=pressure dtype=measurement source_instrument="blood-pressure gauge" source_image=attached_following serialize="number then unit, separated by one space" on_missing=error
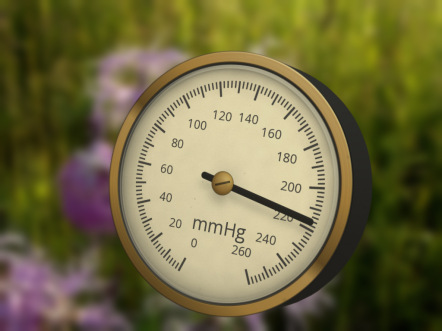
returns 216 mmHg
